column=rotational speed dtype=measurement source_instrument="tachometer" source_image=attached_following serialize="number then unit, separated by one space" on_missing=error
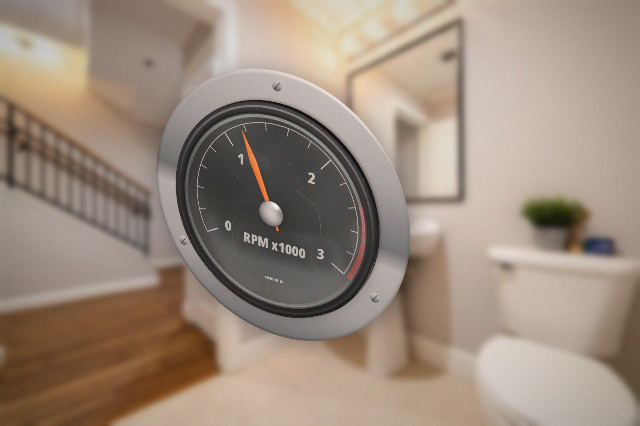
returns 1200 rpm
